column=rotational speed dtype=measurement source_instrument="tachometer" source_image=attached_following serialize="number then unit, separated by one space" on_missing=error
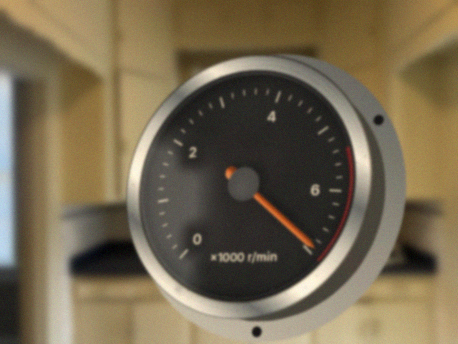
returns 6900 rpm
